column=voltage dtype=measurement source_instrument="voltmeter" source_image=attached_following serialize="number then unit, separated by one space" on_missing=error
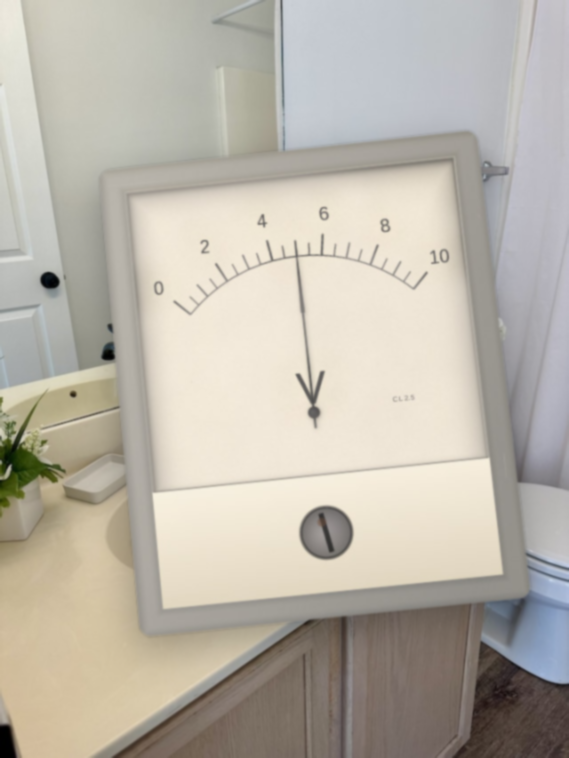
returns 5 V
